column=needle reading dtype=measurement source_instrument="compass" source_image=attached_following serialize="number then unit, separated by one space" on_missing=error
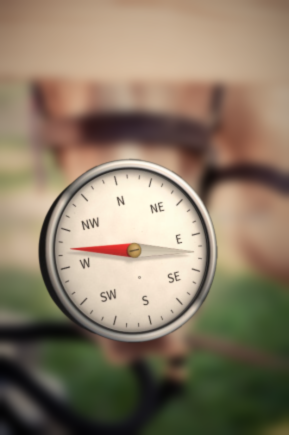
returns 285 °
